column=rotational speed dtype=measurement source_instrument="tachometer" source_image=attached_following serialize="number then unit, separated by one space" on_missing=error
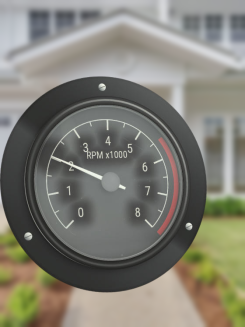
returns 2000 rpm
